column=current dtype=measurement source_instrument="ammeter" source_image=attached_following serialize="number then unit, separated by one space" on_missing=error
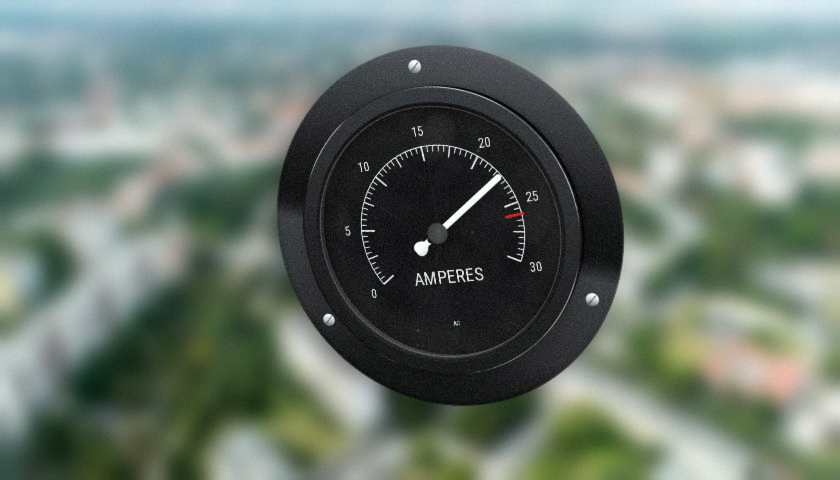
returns 22.5 A
